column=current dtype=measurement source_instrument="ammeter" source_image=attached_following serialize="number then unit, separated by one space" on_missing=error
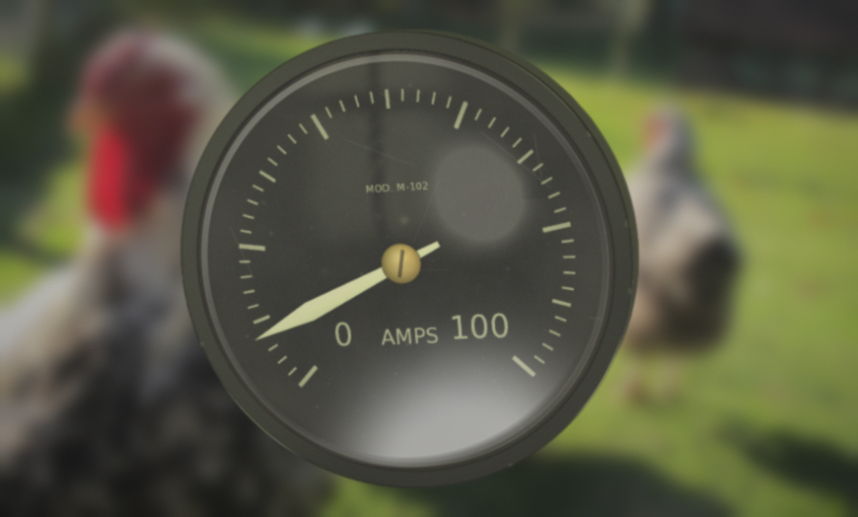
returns 8 A
